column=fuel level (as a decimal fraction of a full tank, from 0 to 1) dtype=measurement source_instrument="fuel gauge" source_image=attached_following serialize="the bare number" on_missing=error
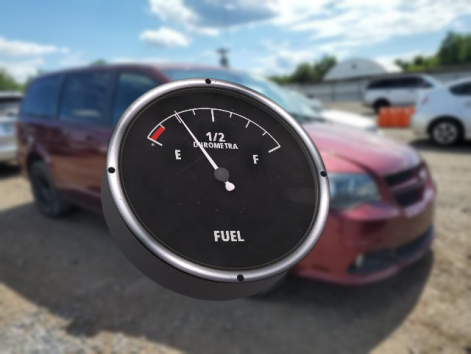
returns 0.25
